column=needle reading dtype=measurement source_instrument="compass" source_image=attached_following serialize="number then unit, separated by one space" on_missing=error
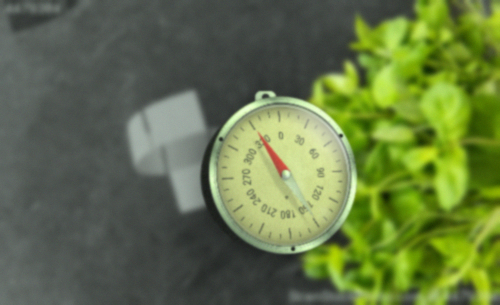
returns 330 °
